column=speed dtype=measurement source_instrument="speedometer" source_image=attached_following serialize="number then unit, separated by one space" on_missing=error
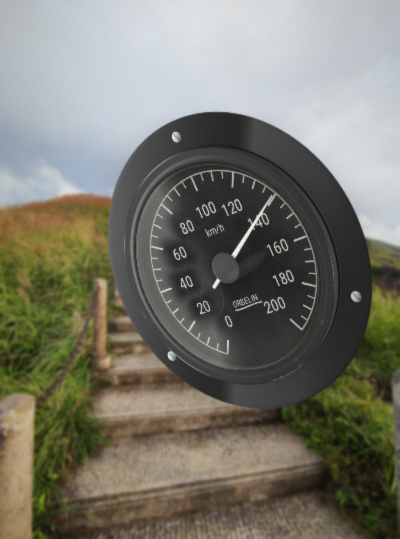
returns 140 km/h
